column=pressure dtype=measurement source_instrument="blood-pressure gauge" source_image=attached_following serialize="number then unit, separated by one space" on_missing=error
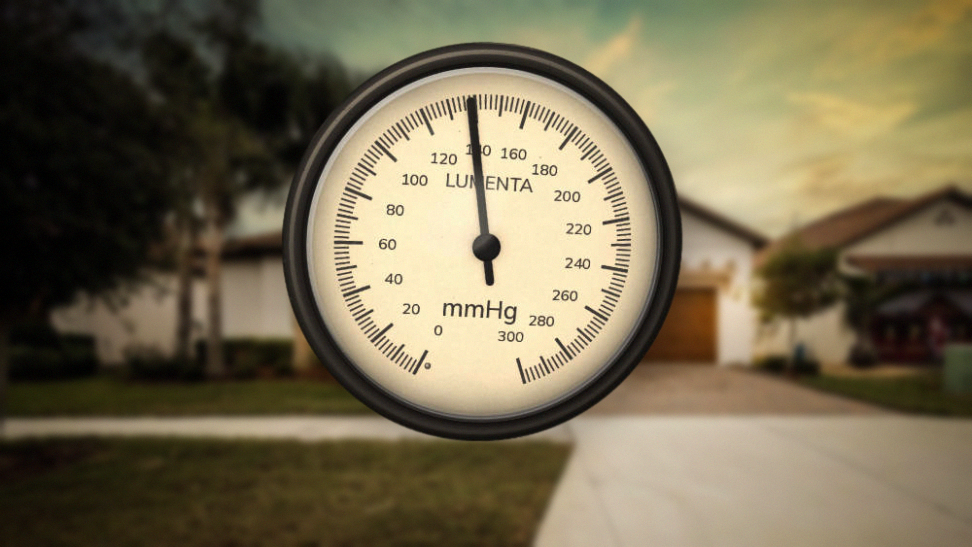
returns 138 mmHg
